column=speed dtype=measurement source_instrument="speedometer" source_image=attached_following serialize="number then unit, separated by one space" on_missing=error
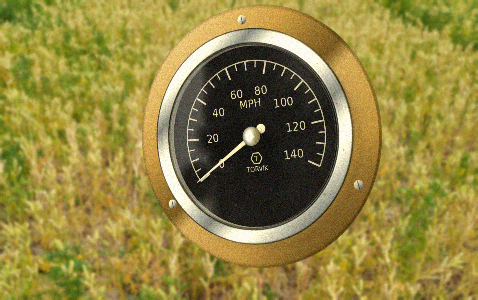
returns 0 mph
